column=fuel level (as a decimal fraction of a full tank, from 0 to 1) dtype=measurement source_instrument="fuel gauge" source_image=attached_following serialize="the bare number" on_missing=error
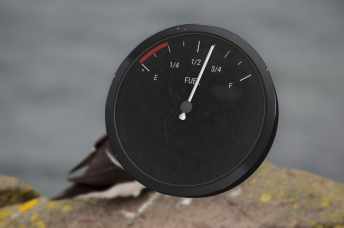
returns 0.625
